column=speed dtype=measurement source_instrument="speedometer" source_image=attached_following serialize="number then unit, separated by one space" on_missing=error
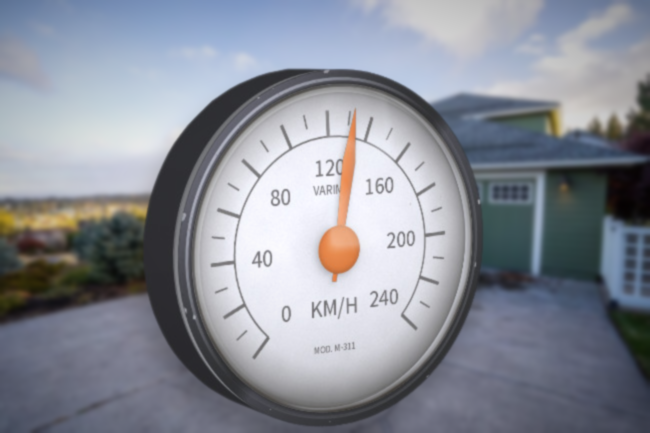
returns 130 km/h
